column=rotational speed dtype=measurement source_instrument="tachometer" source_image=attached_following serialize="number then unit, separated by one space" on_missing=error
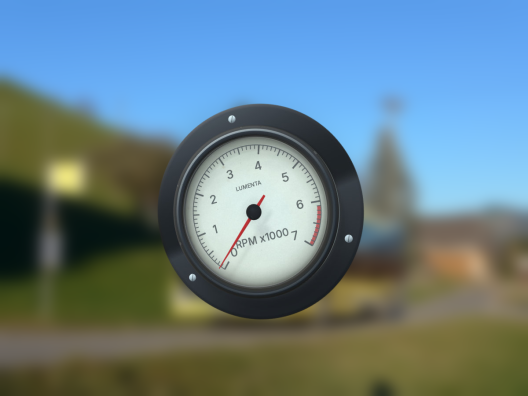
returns 100 rpm
